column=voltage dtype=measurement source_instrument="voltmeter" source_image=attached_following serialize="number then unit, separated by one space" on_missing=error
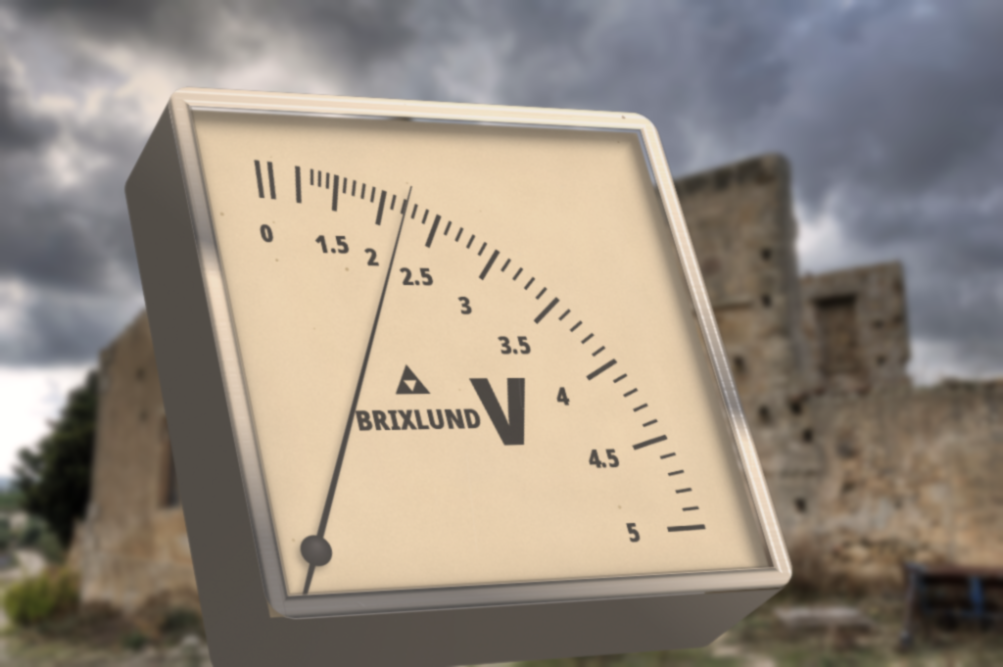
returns 2.2 V
